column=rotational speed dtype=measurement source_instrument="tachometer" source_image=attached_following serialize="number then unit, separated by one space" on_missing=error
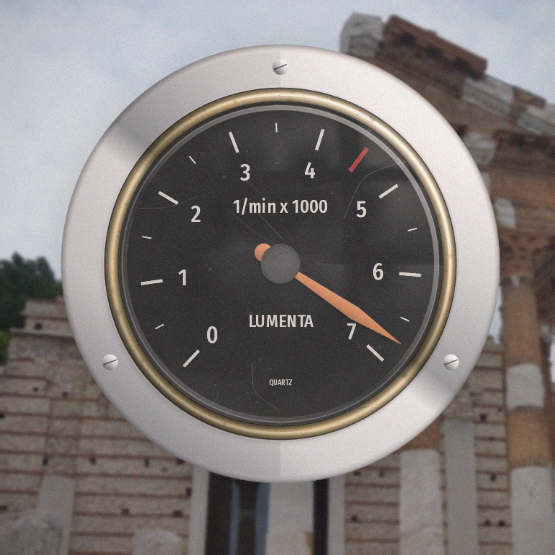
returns 6750 rpm
